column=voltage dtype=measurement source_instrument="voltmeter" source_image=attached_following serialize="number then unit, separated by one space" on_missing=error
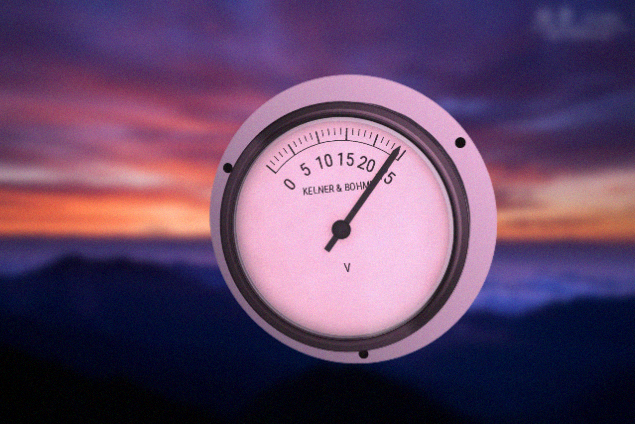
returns 24 V
